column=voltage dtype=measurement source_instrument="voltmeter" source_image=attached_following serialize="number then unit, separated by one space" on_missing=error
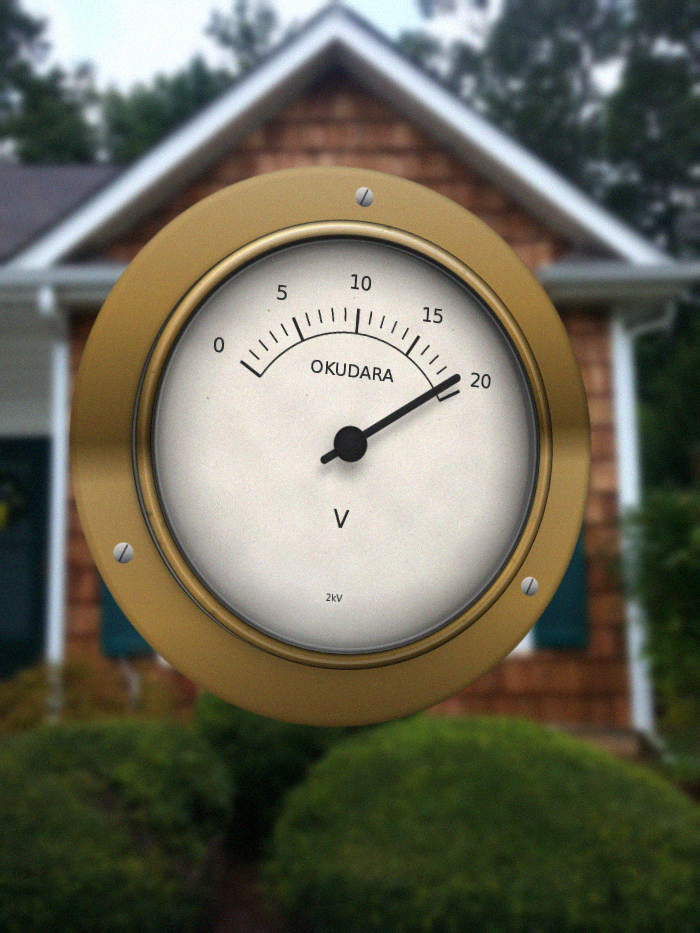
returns 19 V
